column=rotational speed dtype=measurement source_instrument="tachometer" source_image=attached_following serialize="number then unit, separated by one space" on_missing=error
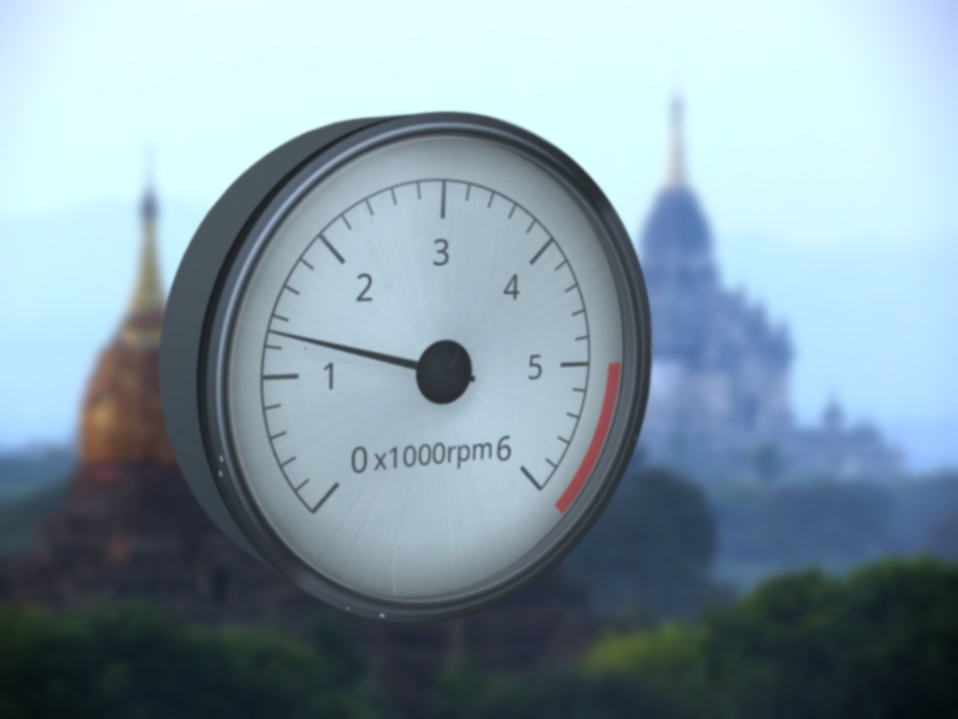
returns 1300 rpm
